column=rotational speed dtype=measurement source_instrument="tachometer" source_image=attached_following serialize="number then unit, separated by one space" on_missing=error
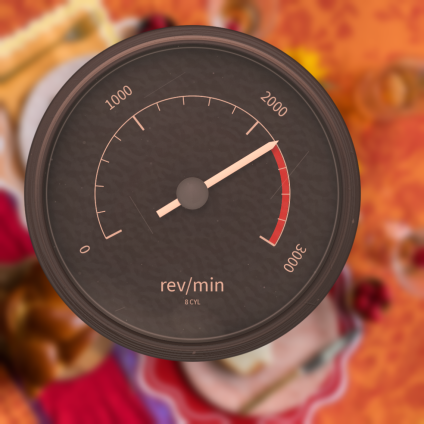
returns 2200 rpm
